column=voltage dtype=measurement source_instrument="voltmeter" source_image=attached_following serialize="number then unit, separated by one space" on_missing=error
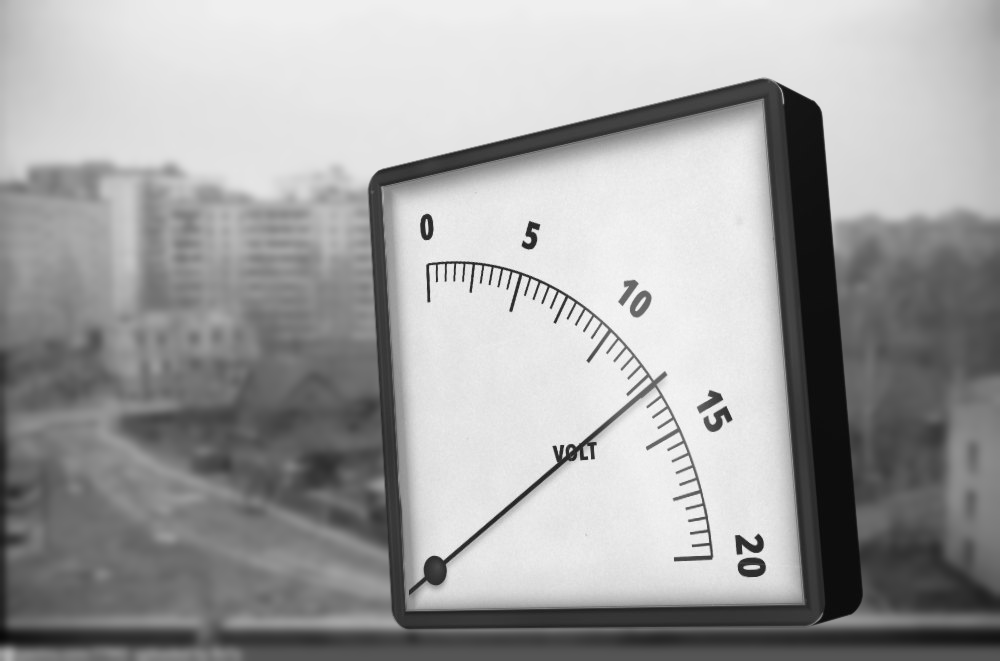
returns 13 V
